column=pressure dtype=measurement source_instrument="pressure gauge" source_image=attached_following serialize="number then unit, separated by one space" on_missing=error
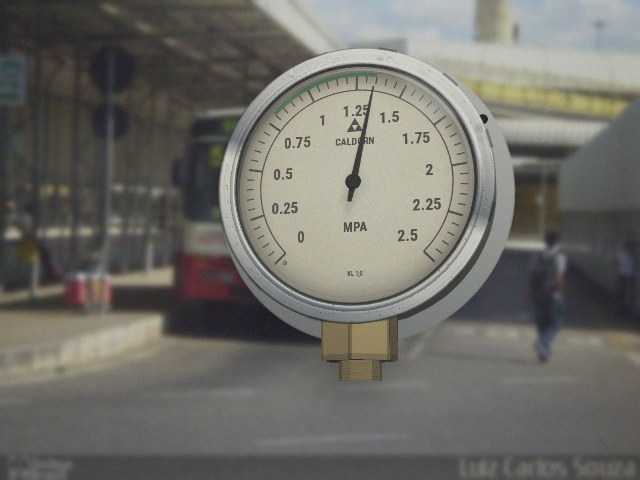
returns 1.35 MPa
